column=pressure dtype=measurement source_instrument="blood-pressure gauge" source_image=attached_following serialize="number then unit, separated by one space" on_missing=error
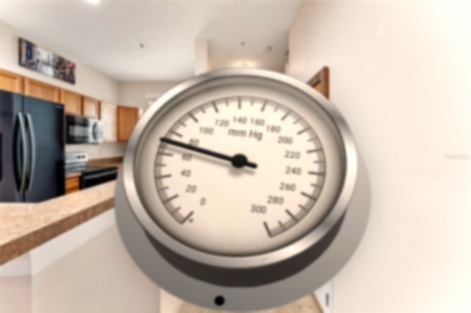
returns 70 mmHg
